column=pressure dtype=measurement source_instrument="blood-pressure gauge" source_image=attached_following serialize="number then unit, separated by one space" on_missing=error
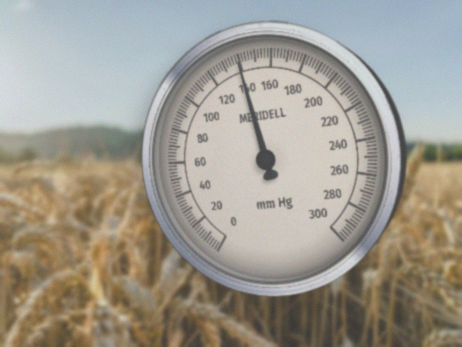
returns 140 mmHg
